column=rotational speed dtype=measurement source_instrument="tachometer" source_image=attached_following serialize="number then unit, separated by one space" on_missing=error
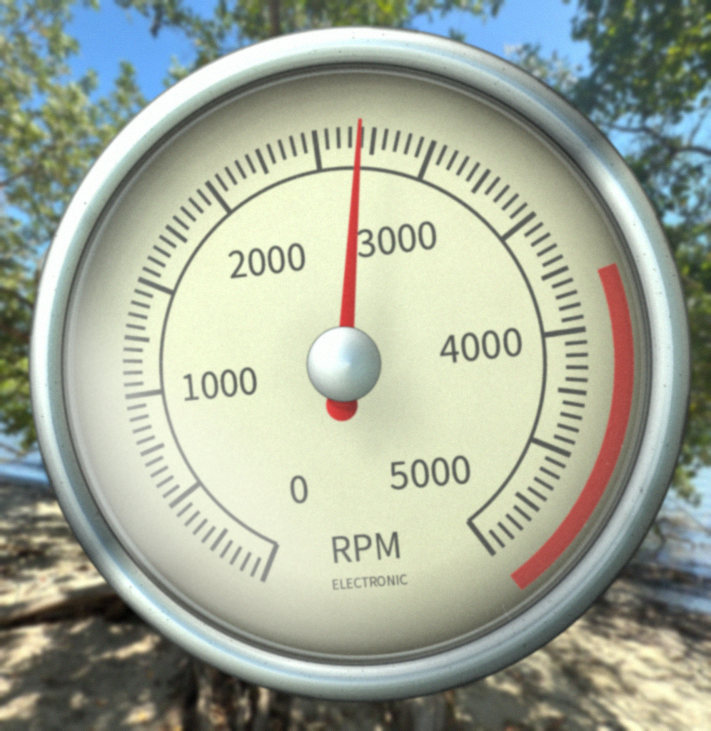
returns 2700 rpm
